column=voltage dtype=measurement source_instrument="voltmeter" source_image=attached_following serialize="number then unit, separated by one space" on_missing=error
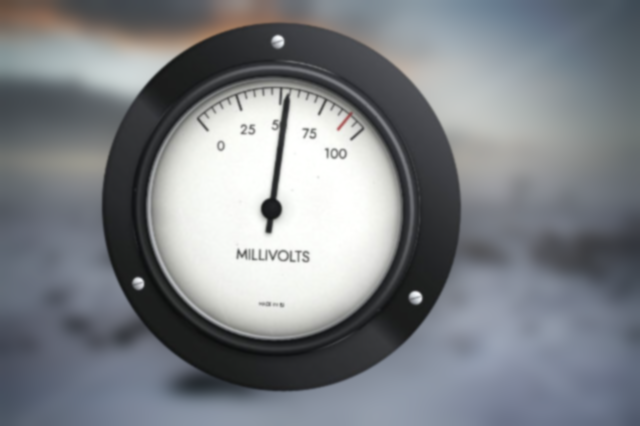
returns 55 mV
